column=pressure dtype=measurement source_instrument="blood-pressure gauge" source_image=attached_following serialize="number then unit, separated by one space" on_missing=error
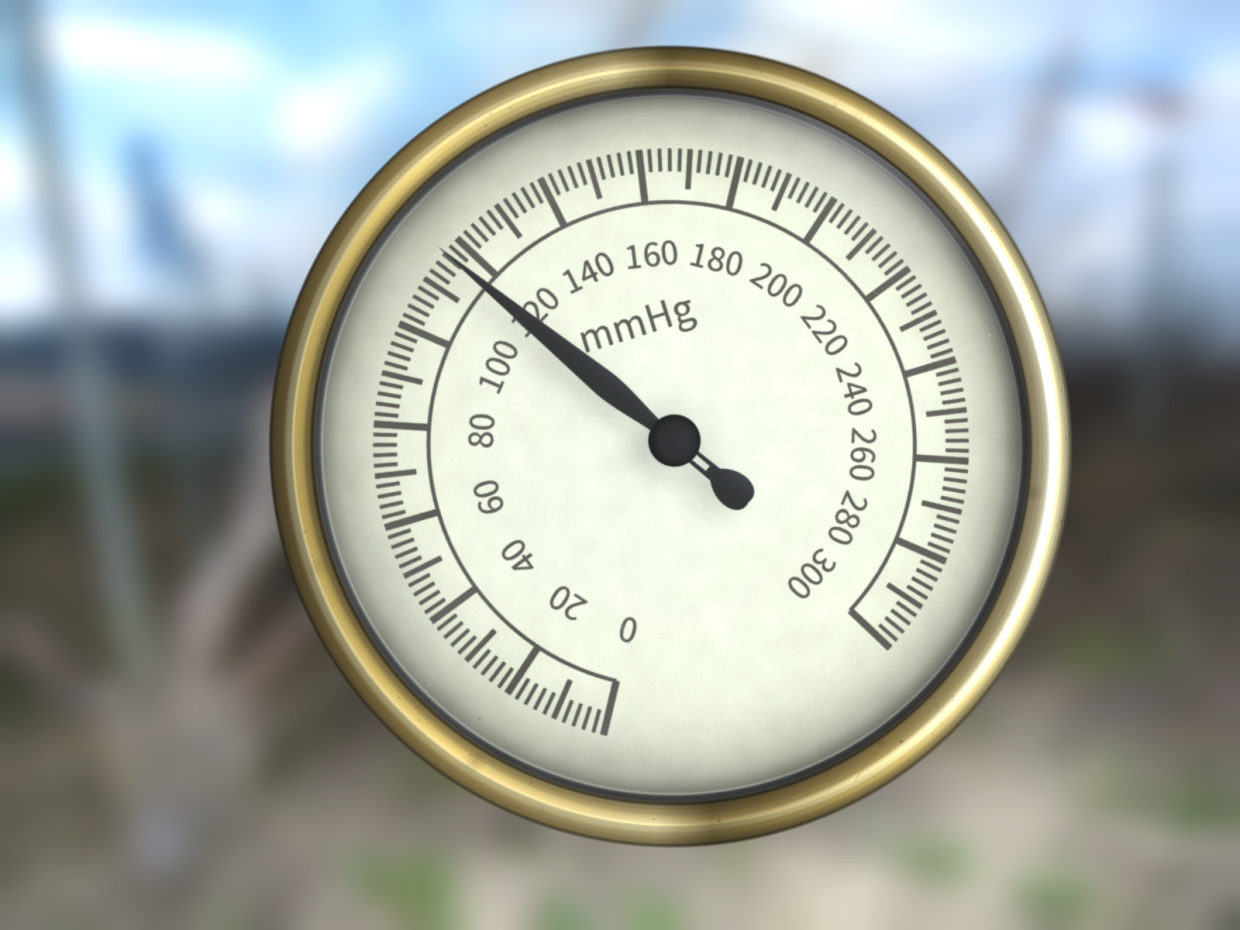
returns 116 mmHg
